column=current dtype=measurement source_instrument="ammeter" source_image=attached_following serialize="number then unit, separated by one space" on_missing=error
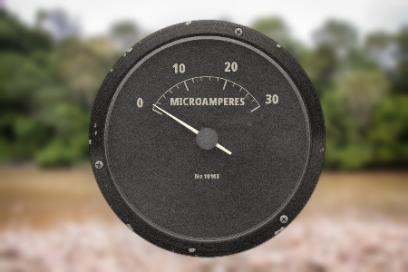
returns 1 µA
